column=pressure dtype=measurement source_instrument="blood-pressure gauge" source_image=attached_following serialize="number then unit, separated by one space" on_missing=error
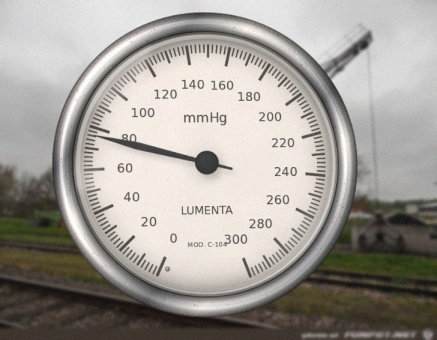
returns 76 mmHg
